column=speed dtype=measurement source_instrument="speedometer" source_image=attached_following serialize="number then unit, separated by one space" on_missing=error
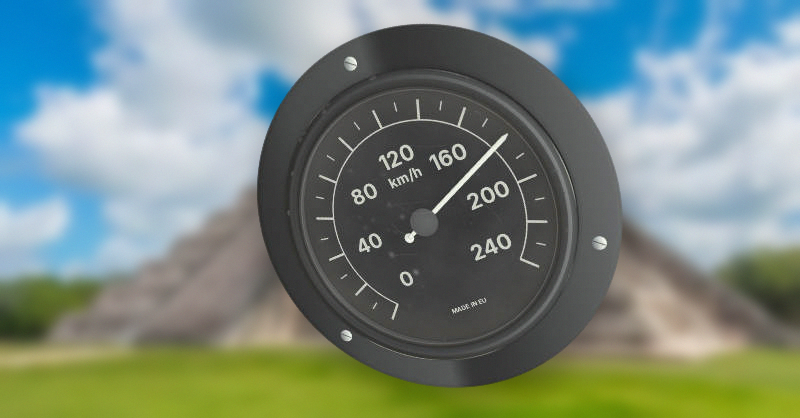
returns 180 km/h
